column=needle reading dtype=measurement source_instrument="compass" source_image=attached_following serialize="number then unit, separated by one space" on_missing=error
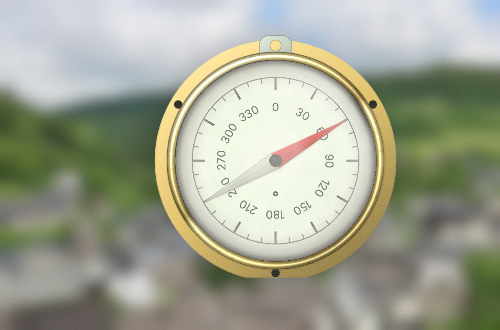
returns 60 °
